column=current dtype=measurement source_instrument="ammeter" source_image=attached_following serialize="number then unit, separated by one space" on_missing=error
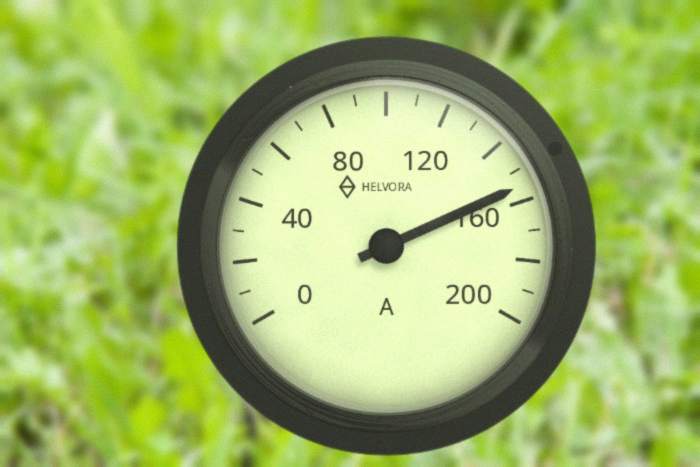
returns 155 A
